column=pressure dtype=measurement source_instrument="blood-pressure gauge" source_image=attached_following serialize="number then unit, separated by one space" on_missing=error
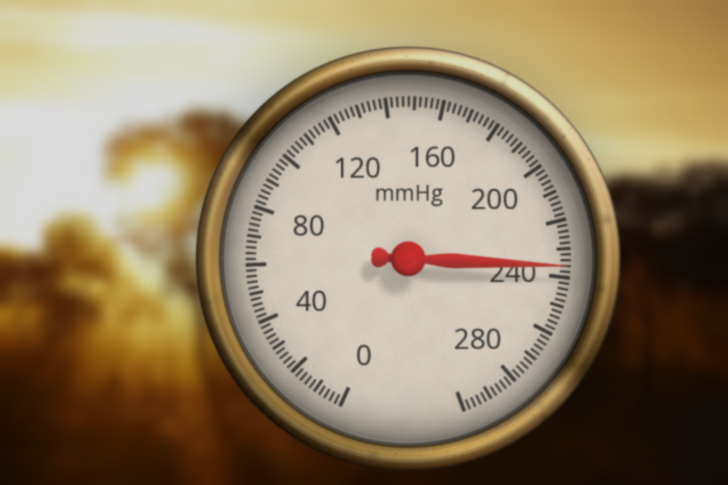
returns 236 mmHg
